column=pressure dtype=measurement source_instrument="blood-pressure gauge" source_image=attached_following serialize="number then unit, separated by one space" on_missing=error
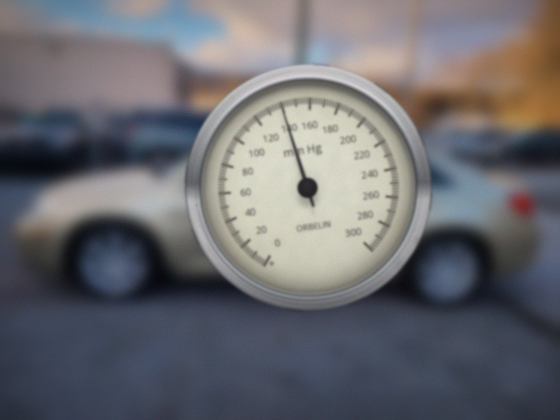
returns 140 mmHg
